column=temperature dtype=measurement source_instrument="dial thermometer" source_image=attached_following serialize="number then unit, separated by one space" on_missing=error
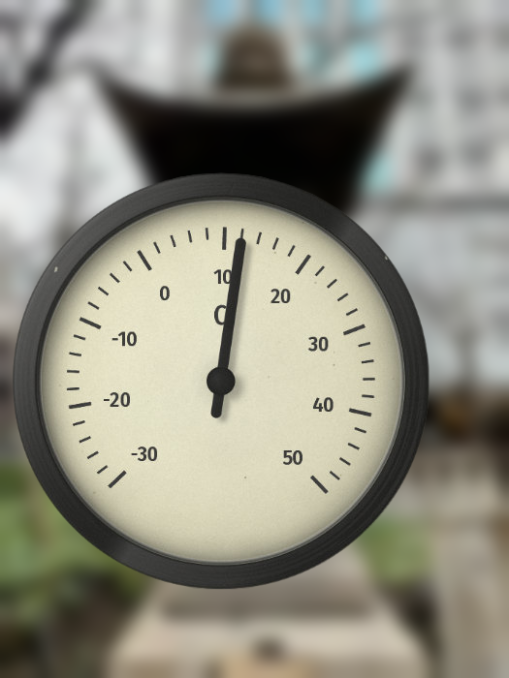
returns 12 °C
